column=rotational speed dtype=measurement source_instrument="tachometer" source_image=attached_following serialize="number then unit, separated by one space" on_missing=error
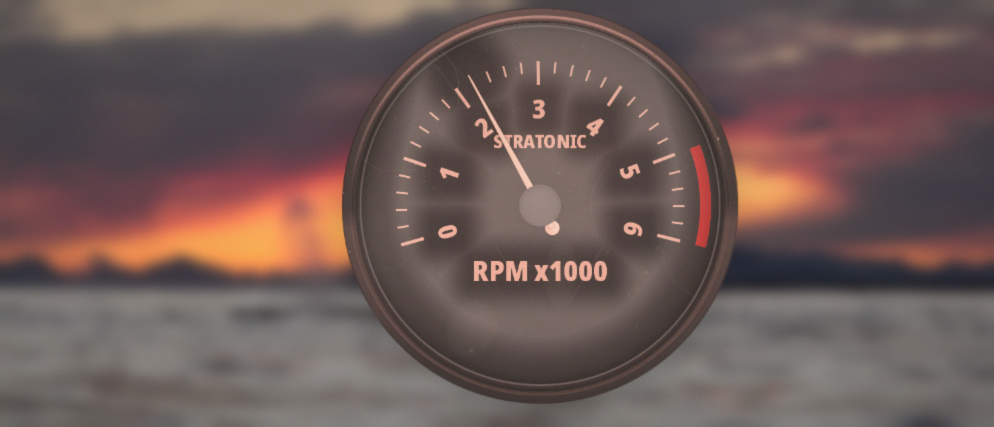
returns 2200 rpm
